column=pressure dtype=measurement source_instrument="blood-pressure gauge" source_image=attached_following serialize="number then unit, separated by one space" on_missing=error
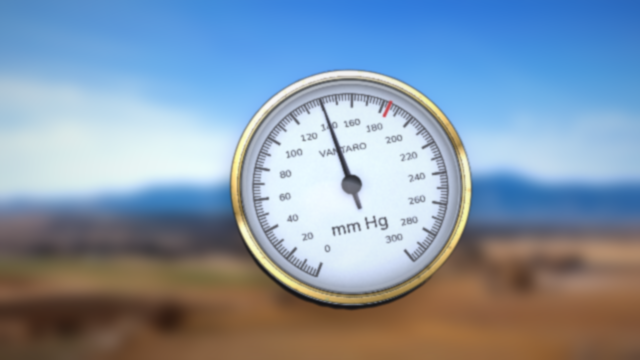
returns 140 mmHg
